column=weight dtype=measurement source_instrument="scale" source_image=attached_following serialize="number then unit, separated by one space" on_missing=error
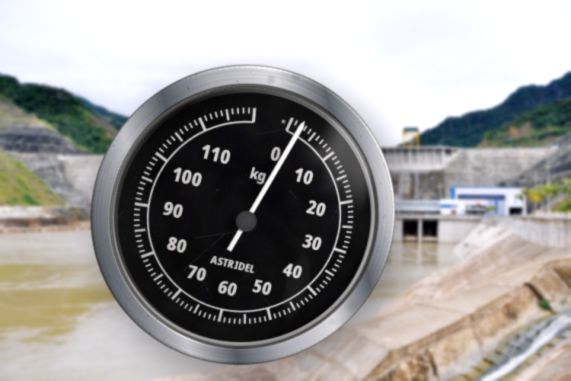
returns 2 kg
